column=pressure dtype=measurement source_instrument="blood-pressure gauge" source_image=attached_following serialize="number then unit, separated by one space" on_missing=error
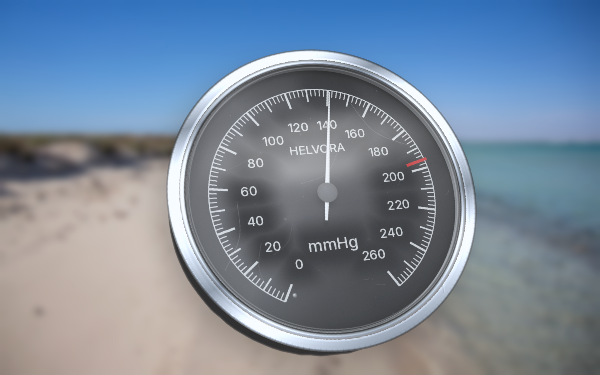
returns 140 mmHg
